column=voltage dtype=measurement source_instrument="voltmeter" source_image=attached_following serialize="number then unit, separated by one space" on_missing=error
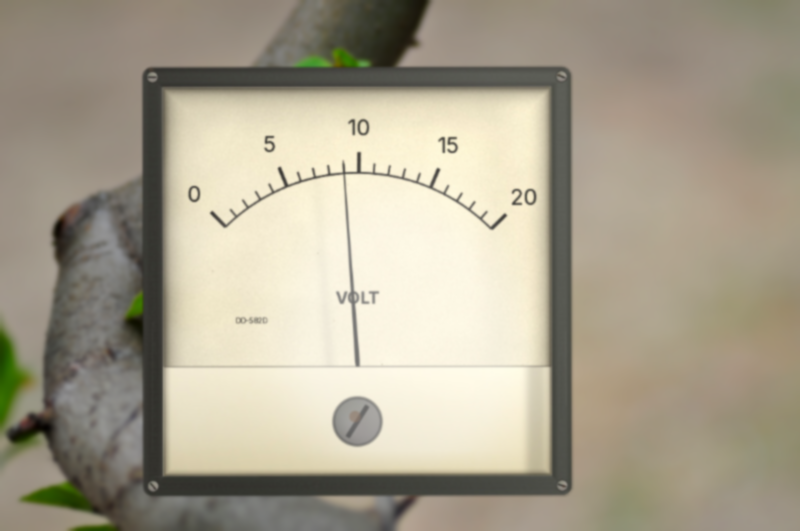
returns 9 V
